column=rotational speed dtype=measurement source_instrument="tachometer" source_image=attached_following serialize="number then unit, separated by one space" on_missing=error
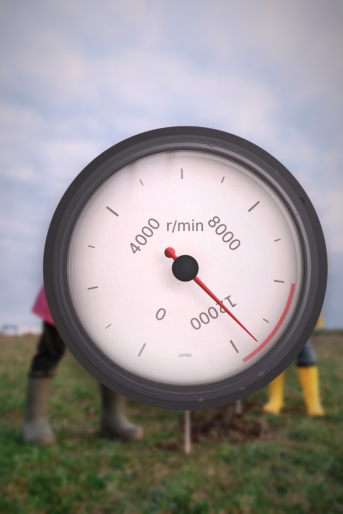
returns 11500 rpm
